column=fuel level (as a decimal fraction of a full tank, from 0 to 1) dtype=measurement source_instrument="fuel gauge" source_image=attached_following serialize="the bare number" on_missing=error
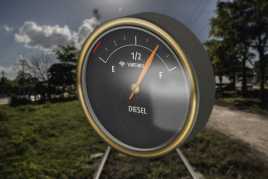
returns 0.75
